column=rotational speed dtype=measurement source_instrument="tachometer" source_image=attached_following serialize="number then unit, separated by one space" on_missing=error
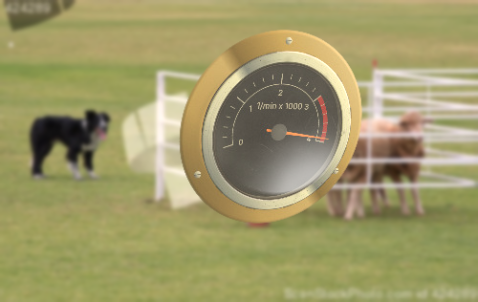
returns 3900 rpm
